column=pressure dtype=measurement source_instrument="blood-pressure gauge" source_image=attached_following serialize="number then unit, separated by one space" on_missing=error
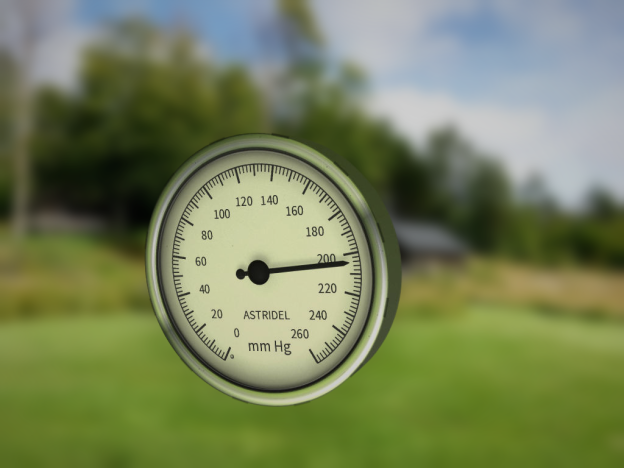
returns 204 mmHg
